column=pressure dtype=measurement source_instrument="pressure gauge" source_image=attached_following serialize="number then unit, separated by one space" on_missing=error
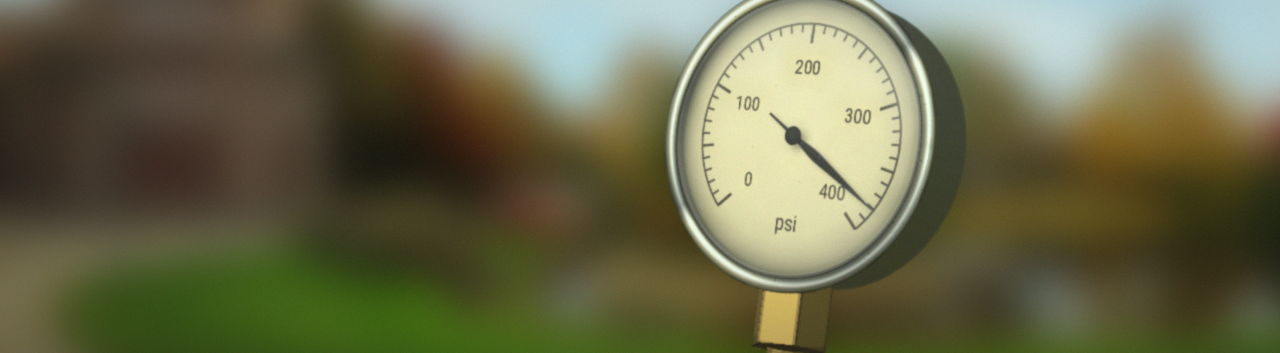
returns 380 psi
